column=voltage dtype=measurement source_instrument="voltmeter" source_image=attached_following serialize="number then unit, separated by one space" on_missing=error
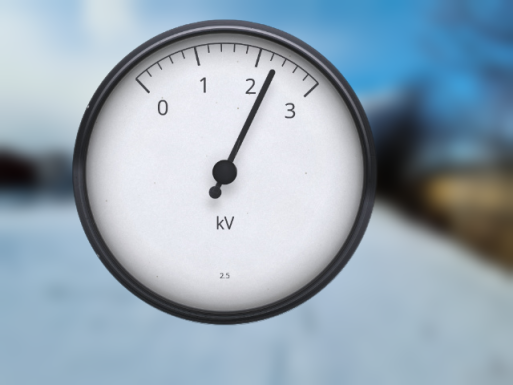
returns 2.3 kV
